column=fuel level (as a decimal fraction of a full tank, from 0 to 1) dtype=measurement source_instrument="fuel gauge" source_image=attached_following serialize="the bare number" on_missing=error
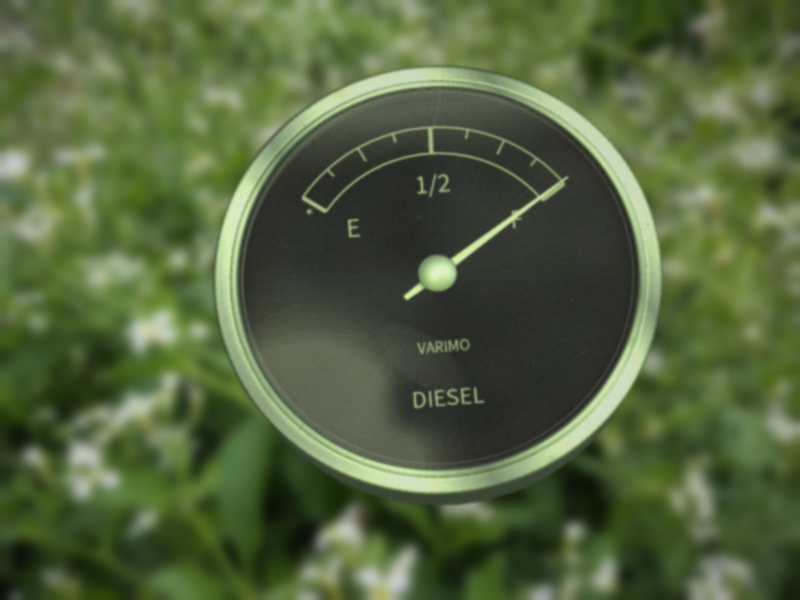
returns 1
